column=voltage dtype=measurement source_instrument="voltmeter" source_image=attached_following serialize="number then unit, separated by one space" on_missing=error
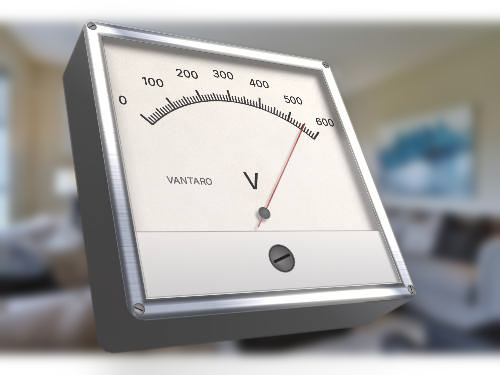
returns 550 V
